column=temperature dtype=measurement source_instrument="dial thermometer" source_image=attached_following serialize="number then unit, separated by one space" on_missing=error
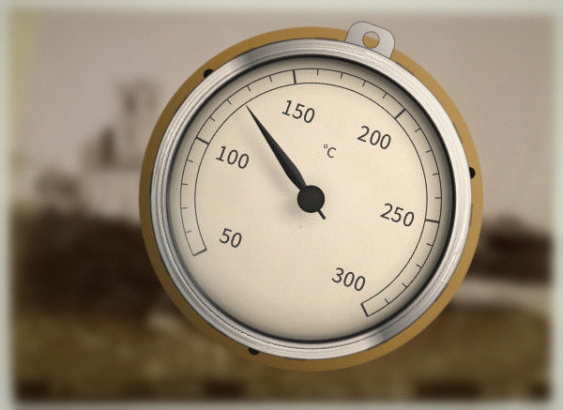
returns 125 °C
